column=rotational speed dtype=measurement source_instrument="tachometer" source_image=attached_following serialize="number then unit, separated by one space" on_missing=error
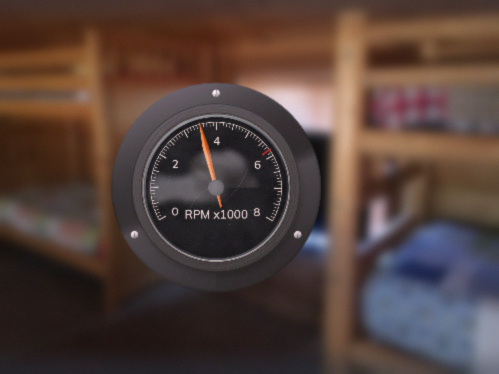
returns 3500 rpm
